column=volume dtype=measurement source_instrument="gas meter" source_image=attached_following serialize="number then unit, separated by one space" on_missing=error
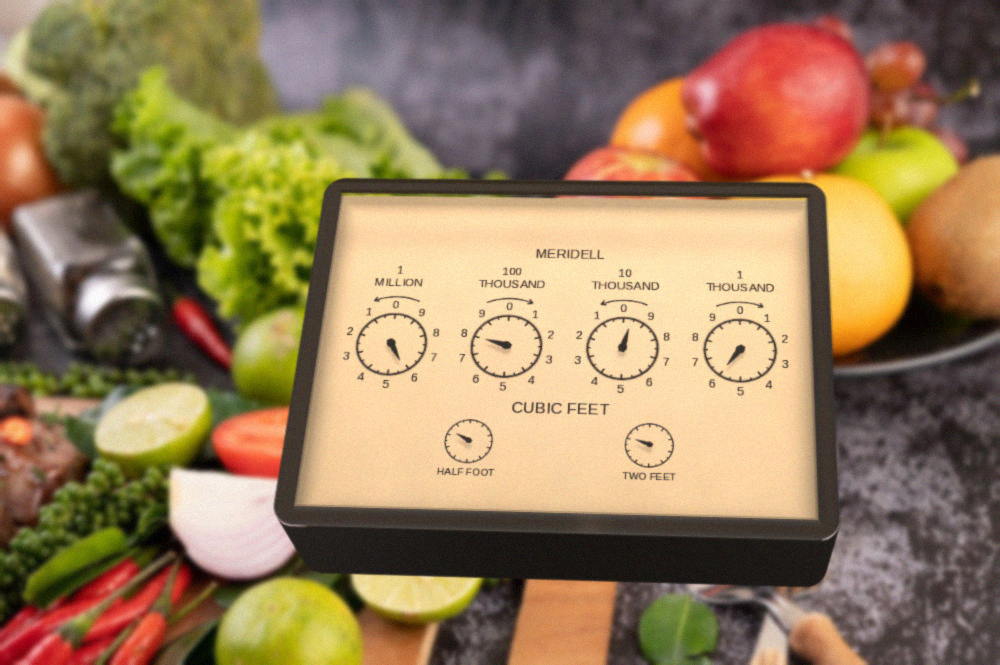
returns 579600 ft³
